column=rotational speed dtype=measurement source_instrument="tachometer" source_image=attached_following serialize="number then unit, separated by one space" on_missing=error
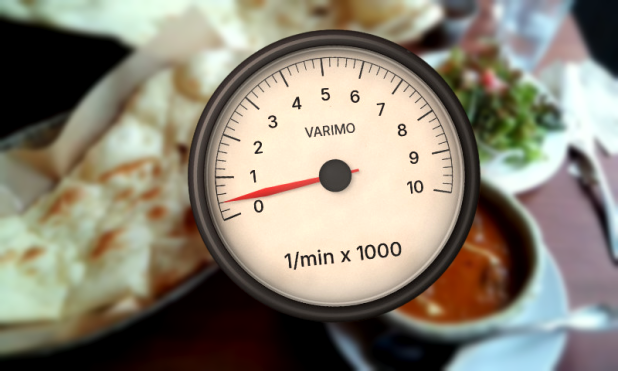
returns 400 rpm
